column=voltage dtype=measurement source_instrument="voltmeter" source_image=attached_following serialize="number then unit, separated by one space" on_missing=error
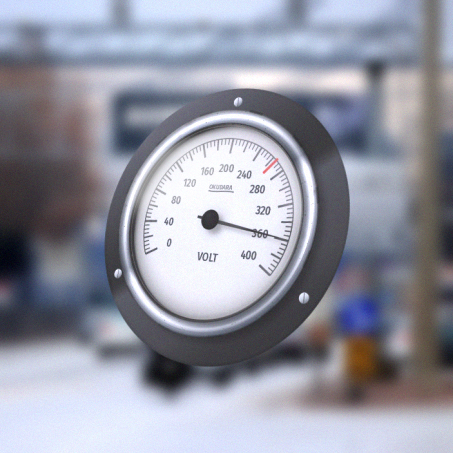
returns 360 V
